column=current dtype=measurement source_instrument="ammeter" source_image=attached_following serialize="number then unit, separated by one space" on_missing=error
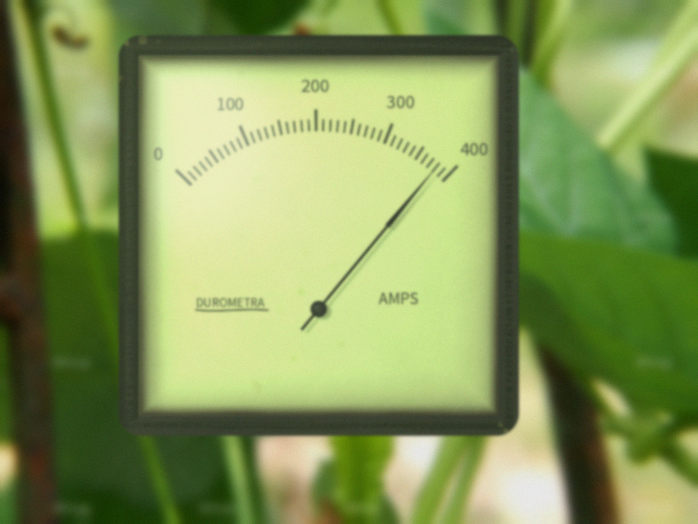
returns 380 A
